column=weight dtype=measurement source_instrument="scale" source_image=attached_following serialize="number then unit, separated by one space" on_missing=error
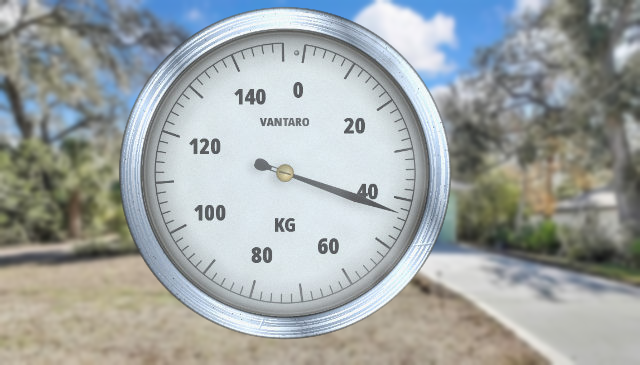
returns 43 kg
